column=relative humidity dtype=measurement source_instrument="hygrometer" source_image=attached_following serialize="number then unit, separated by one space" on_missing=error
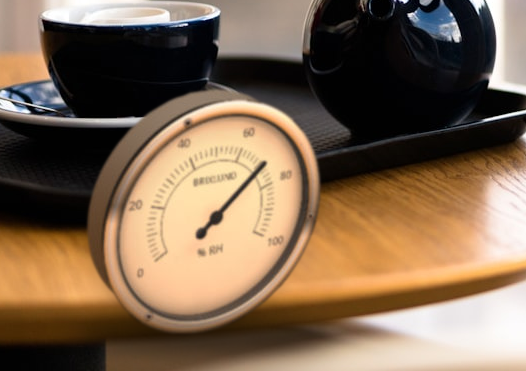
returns 70 %
